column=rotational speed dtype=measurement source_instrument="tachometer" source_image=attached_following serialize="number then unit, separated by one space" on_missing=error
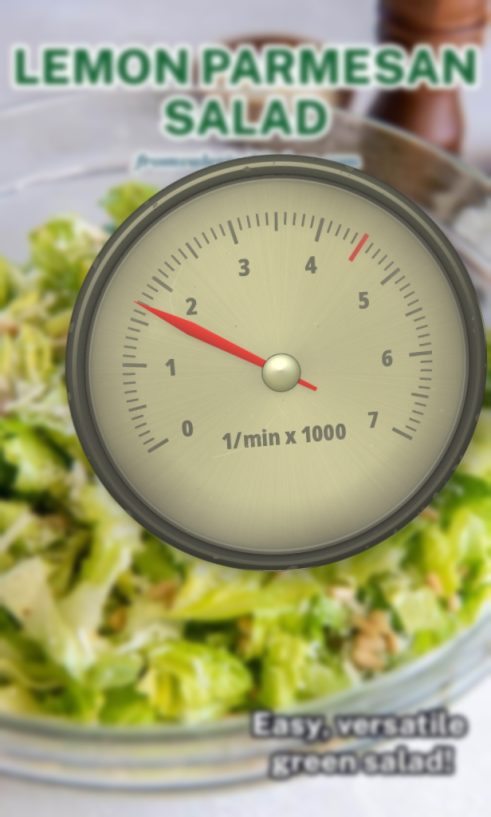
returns 1700 rpm
